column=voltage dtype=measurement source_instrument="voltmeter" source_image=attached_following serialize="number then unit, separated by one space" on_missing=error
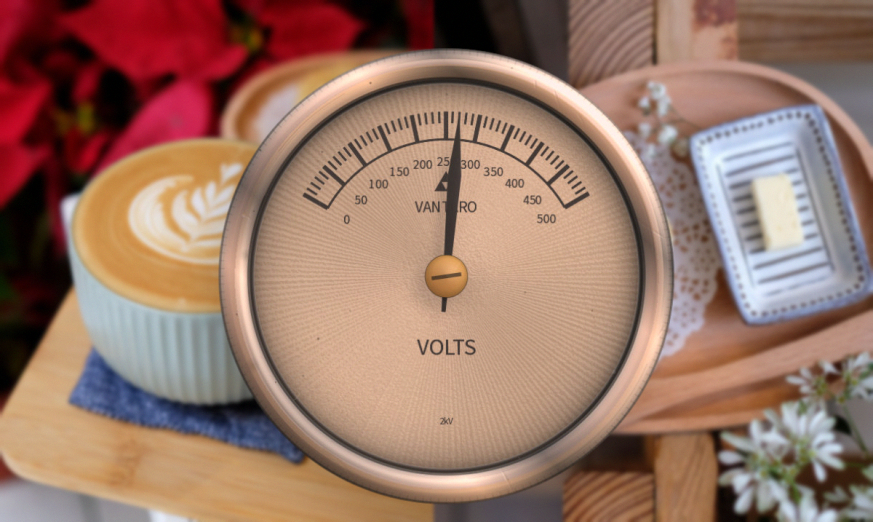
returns 270 V
